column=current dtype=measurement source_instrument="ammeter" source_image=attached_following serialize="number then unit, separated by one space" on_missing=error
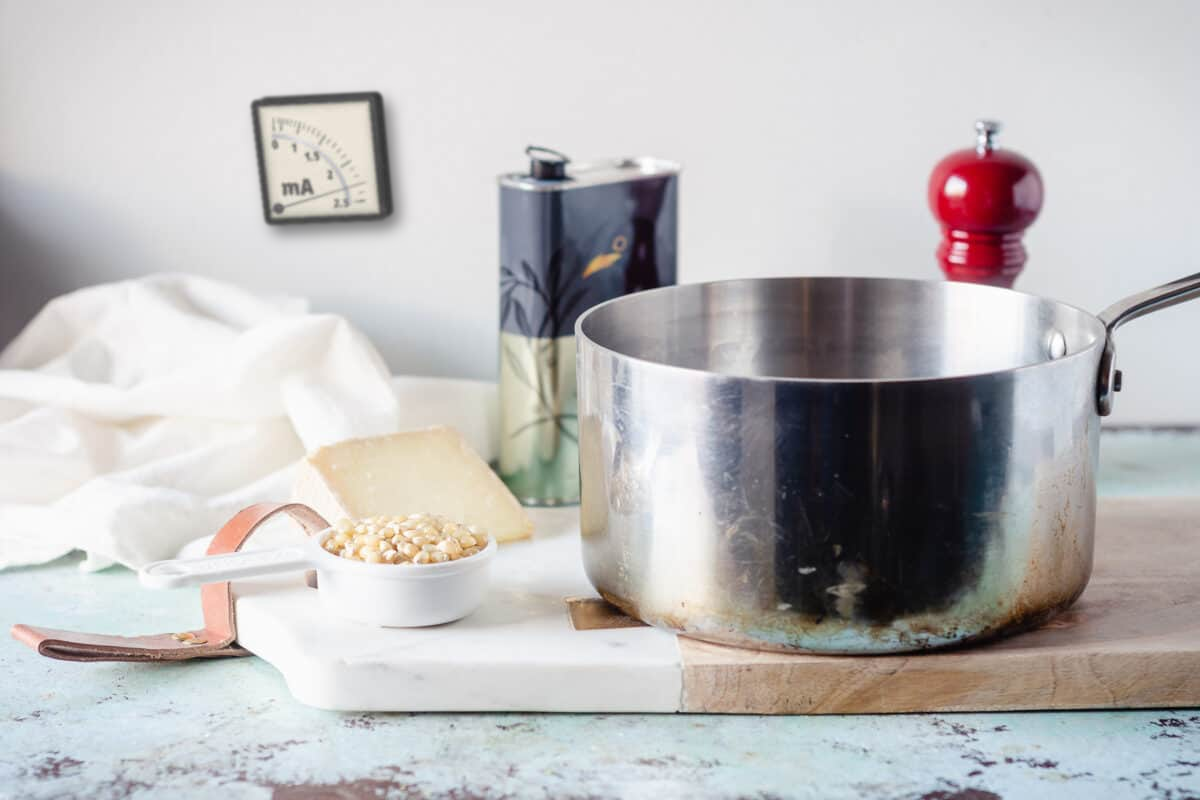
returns 2.3 mA
